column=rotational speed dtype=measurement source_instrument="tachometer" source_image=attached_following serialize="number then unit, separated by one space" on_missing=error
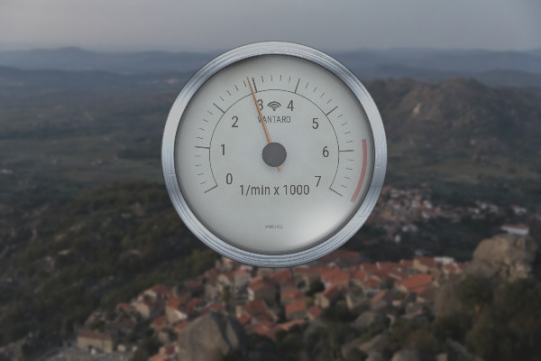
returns 2900 rpm
